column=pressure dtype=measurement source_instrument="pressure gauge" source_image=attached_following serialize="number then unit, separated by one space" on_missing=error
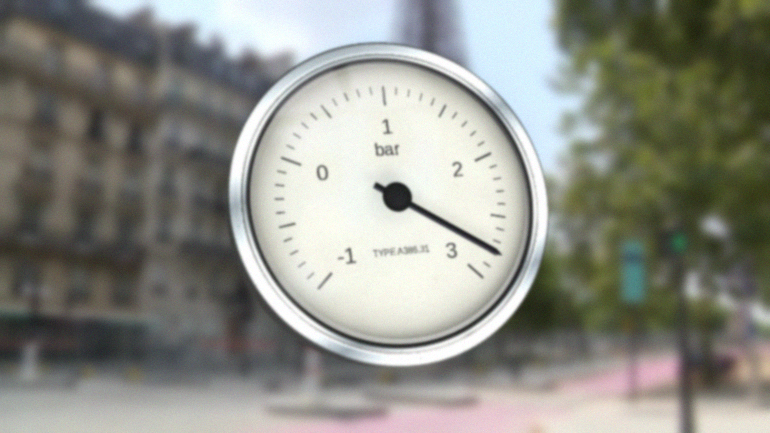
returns 2.8 bar
